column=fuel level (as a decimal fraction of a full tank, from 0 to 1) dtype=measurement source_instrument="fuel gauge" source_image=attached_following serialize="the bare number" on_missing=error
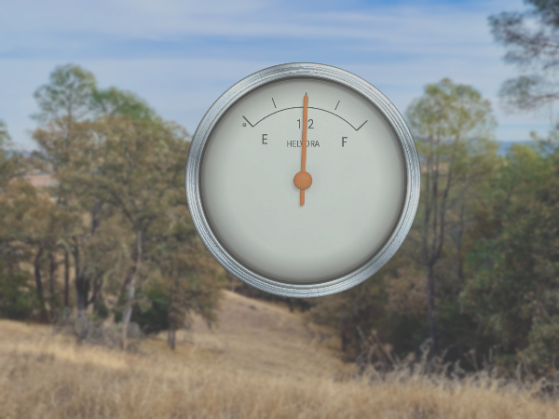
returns 0.5
